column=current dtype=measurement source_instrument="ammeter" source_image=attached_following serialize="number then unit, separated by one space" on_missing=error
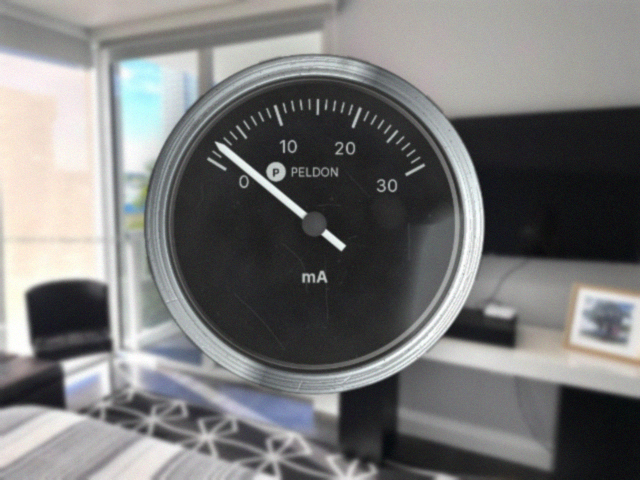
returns 2 mA
